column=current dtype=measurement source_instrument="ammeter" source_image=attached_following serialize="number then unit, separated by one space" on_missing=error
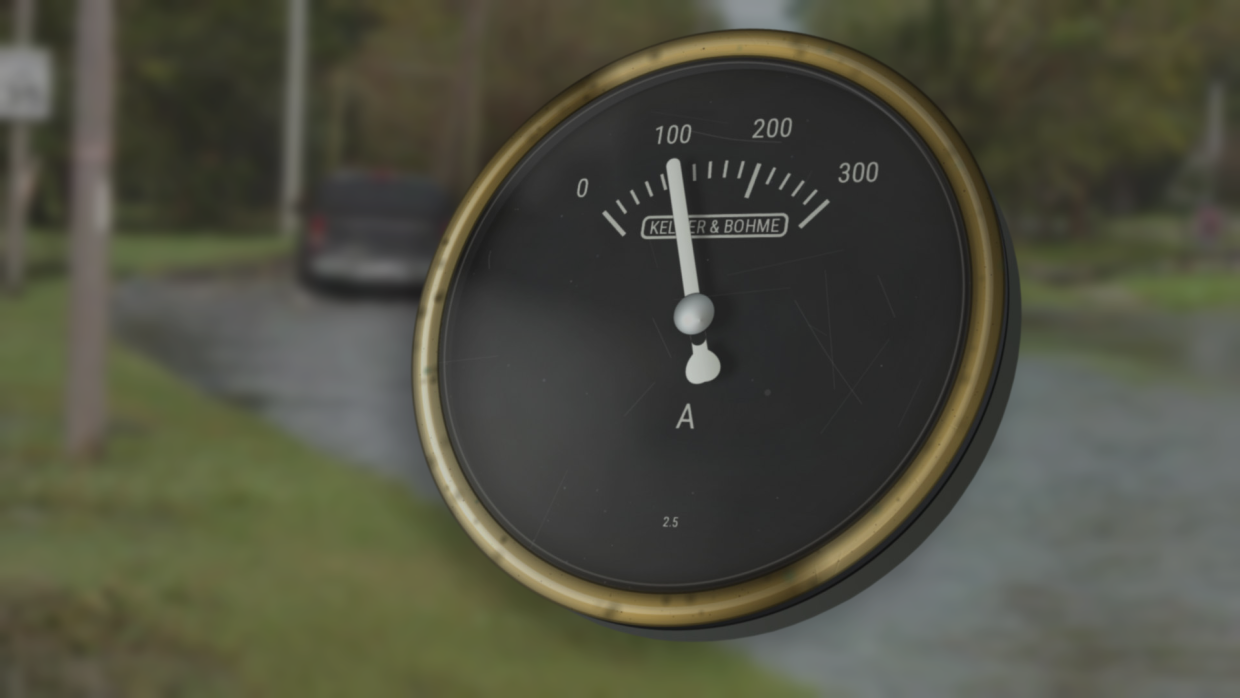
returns 100 A
